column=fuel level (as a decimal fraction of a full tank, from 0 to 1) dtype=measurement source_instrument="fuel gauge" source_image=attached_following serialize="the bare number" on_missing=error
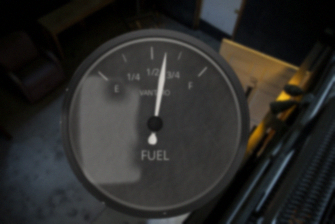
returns 0.625
